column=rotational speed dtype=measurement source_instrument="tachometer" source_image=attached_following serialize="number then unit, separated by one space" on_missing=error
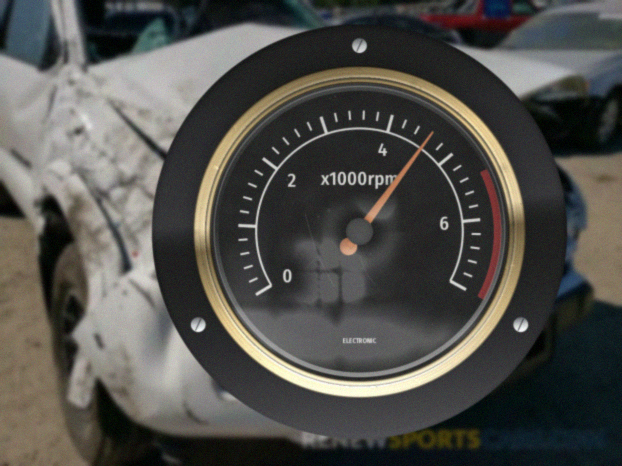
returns 4600 rpm
